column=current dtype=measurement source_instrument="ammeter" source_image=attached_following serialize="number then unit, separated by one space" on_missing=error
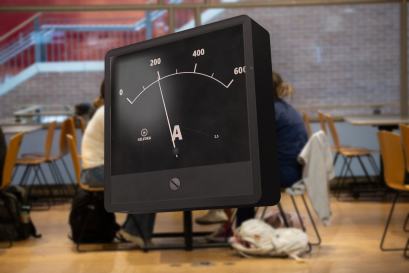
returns 200 A
